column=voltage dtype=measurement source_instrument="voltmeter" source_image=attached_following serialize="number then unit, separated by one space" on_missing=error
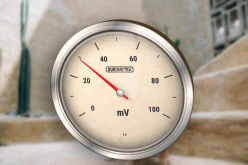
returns 30 mV
